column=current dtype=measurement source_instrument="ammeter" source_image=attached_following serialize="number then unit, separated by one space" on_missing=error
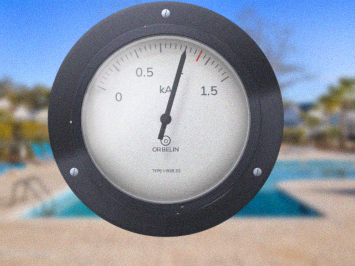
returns 1 kA
